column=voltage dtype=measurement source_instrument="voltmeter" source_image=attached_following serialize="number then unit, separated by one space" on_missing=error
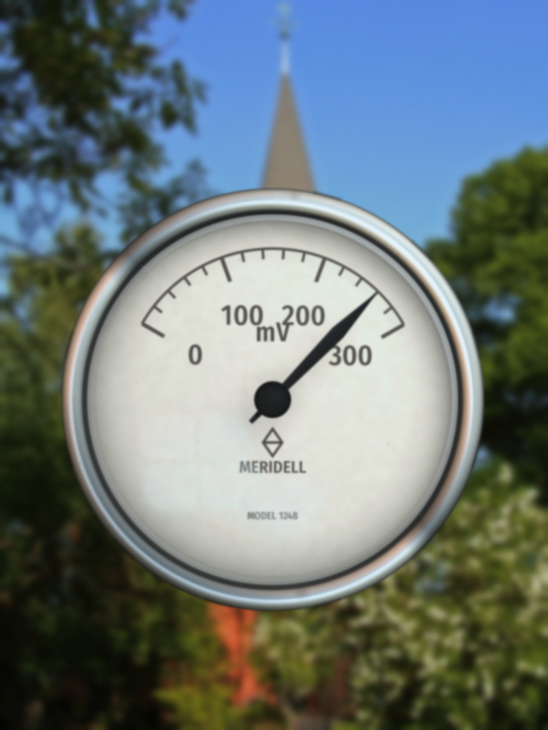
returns 260 mV
